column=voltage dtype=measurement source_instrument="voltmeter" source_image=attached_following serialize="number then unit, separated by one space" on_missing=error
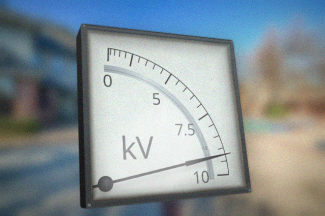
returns 9.25 kV
